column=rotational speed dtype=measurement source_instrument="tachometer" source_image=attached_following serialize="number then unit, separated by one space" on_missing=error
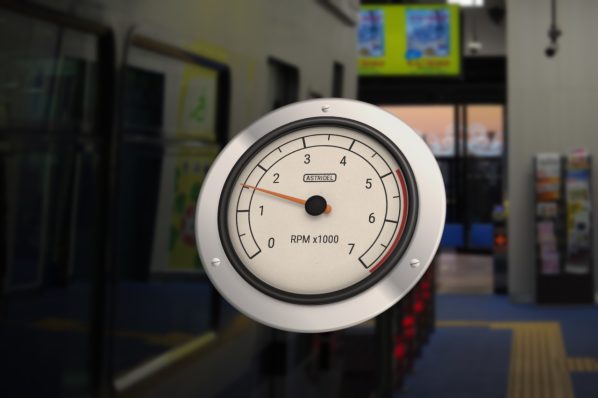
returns 1500 rpm
